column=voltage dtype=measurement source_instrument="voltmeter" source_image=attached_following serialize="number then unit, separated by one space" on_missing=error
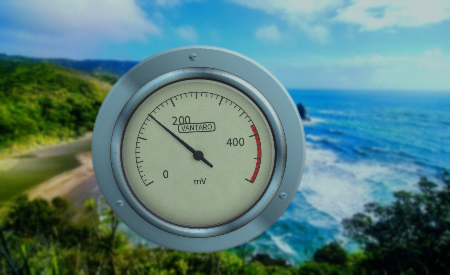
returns 150 mV
